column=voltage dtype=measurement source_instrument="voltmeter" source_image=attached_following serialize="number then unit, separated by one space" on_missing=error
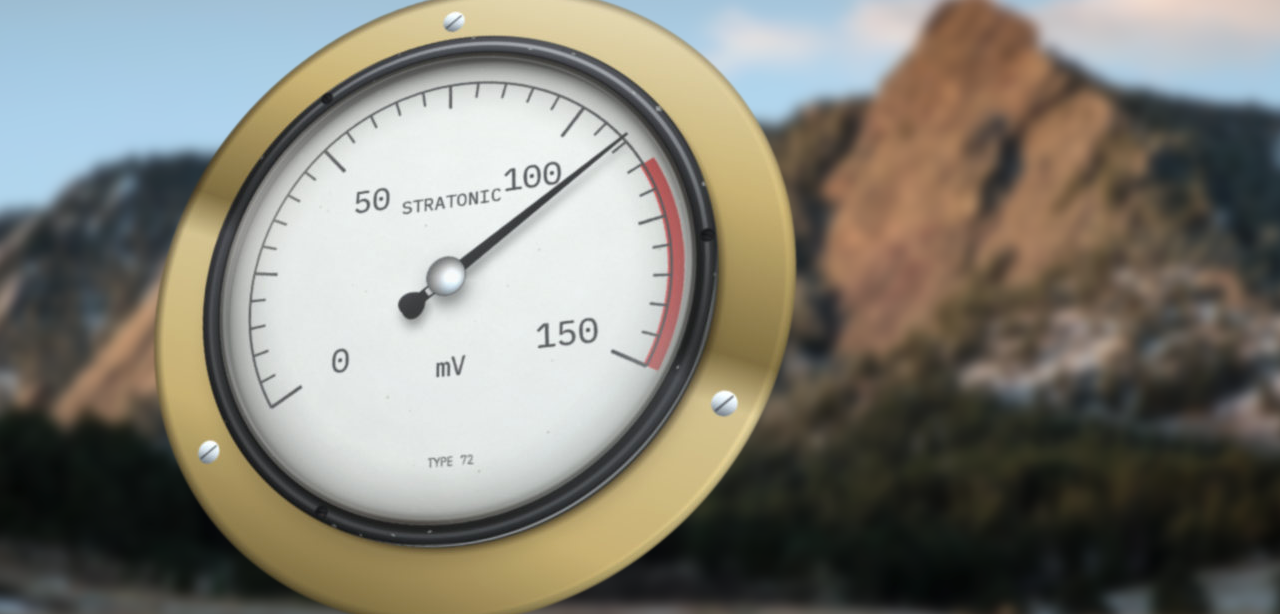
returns 110 mV
